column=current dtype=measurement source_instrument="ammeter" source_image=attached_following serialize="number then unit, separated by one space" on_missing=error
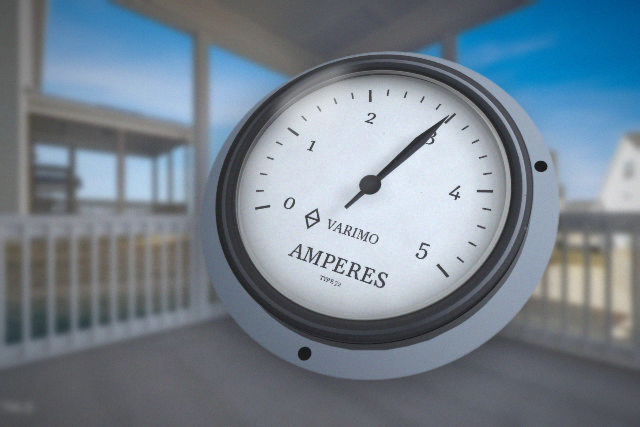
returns 3 A
